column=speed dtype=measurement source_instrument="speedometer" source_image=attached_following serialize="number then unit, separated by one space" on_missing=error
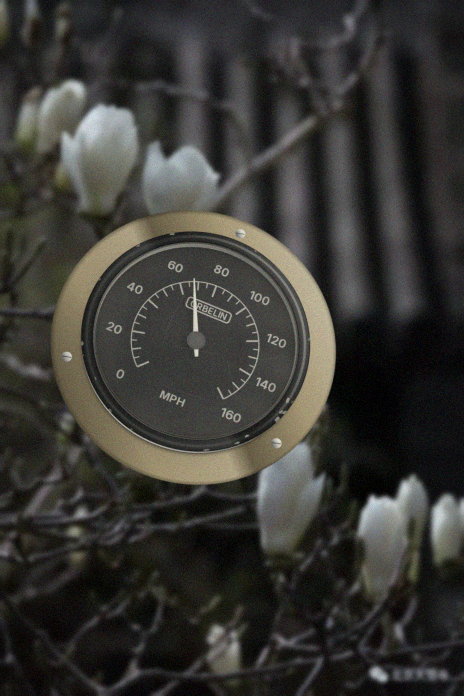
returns 67.5 mph
